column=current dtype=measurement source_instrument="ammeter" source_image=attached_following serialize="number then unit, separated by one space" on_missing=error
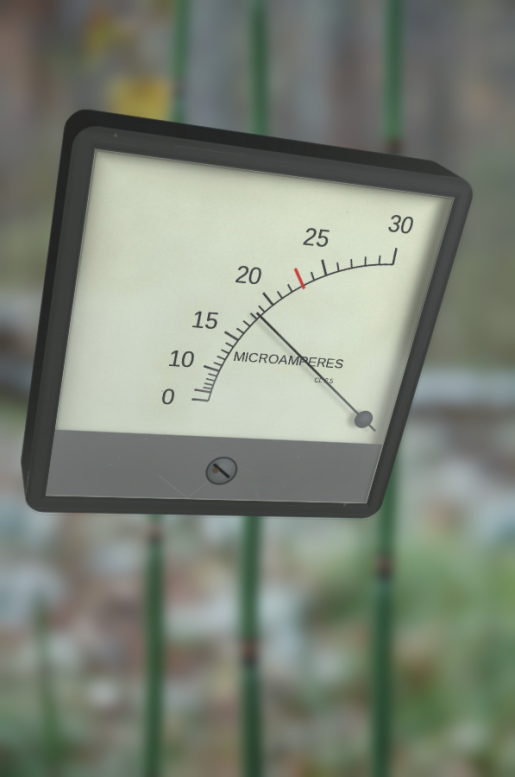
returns 18.5 µA
